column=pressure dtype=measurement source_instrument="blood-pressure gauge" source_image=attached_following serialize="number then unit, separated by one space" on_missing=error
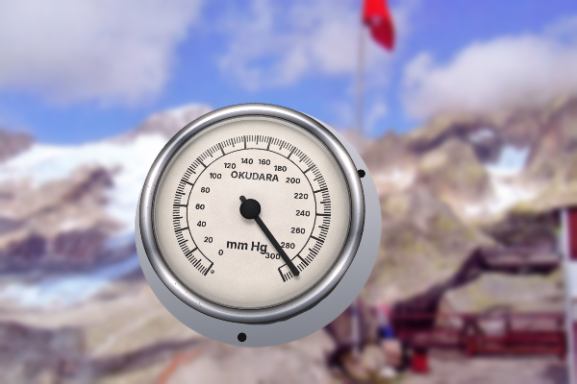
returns 290 mmHg
